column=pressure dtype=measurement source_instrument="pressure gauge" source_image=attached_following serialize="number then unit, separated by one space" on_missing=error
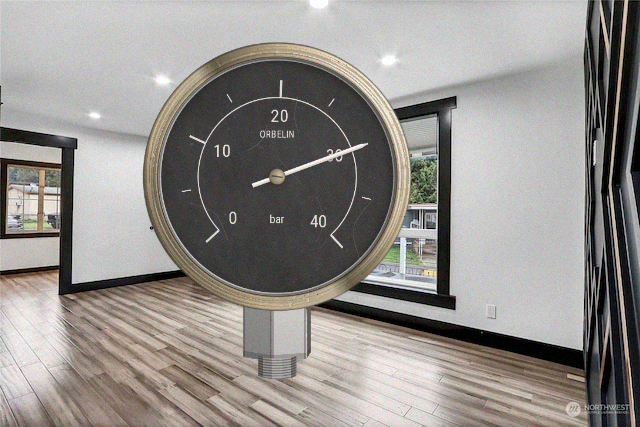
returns 30 bar
